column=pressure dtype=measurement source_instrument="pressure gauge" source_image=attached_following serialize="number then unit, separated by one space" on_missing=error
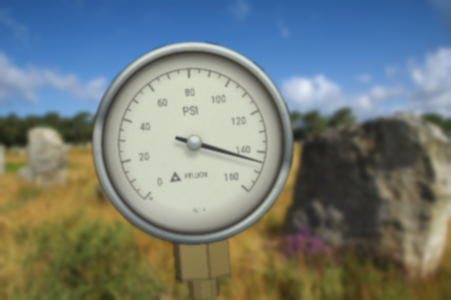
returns 145 psi
